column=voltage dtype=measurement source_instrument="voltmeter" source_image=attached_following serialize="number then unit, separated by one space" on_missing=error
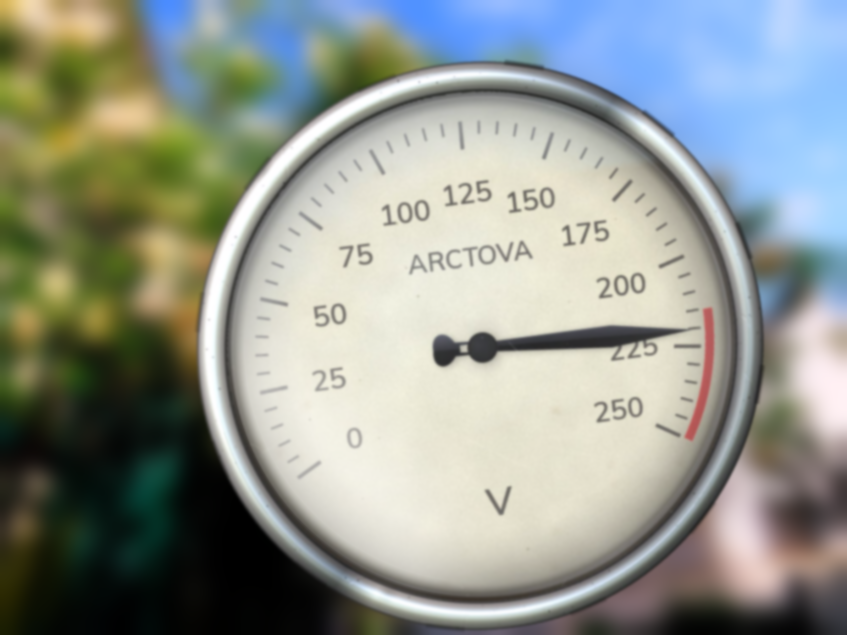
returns 220 V
